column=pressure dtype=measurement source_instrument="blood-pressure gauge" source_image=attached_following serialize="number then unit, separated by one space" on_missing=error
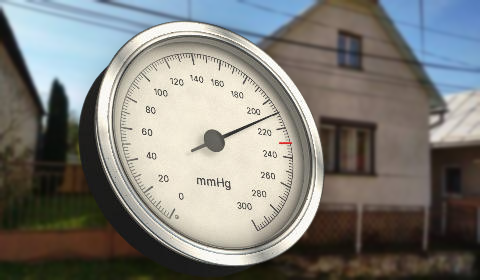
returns 210 mmHg
